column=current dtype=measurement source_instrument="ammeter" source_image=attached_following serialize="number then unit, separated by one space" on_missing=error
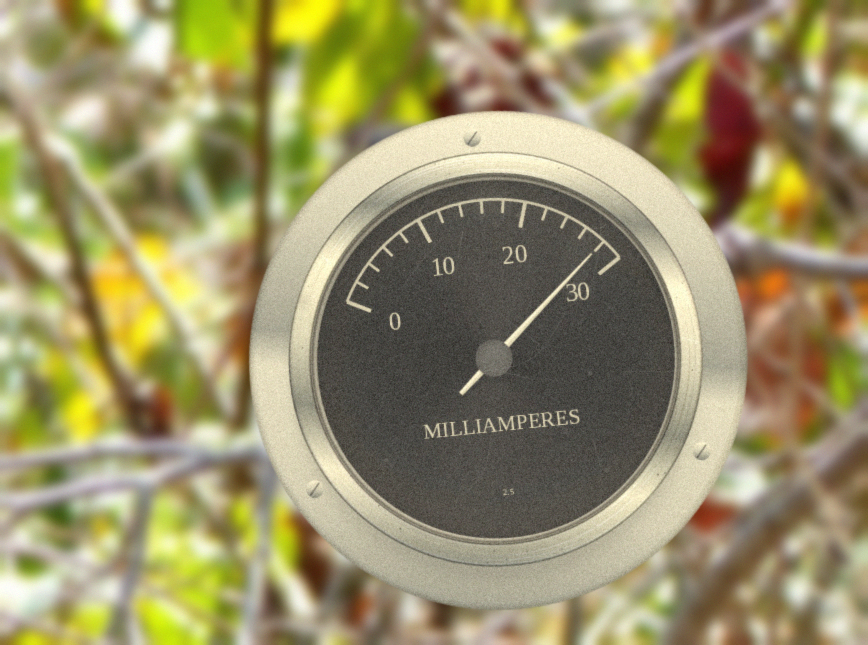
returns 28 mA
